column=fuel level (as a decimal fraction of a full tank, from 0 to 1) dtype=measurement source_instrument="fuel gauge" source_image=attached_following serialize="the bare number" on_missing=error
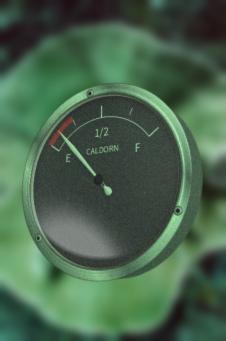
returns 0.125
